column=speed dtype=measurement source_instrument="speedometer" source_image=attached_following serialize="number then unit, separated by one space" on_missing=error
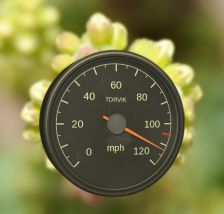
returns 112.5 mph
